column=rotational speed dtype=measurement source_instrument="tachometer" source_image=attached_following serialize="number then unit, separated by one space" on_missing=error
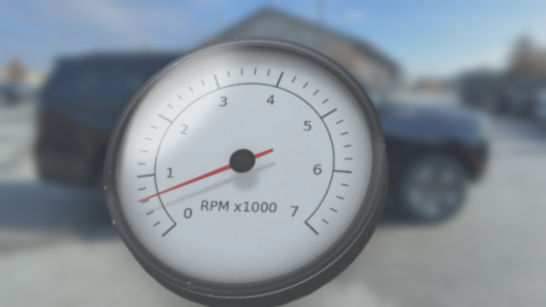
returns 600 rpm
